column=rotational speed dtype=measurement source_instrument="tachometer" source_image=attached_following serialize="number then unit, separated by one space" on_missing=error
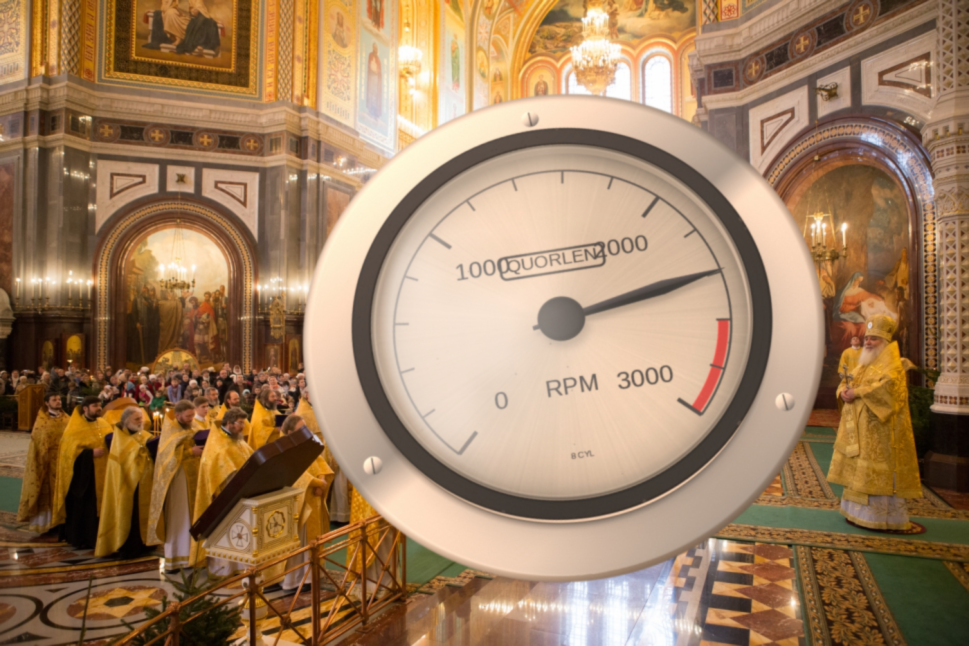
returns 2400 rpm
